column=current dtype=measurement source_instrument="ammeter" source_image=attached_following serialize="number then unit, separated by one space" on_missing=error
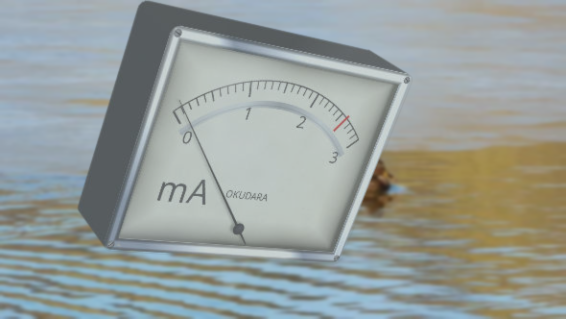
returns 0.1 mA
